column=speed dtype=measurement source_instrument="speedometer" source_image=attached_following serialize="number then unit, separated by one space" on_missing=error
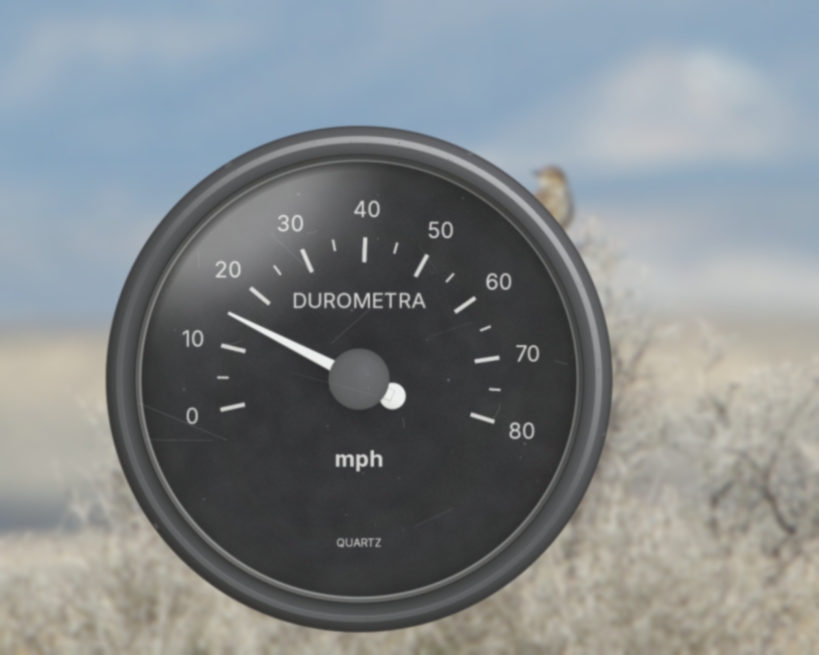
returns 15 mph
